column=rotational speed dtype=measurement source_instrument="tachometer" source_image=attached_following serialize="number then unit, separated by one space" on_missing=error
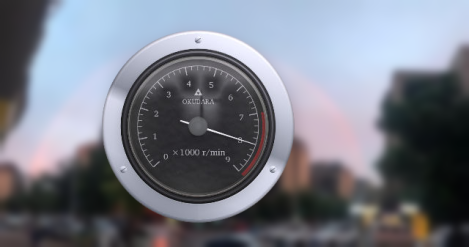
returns 8000 rpm
